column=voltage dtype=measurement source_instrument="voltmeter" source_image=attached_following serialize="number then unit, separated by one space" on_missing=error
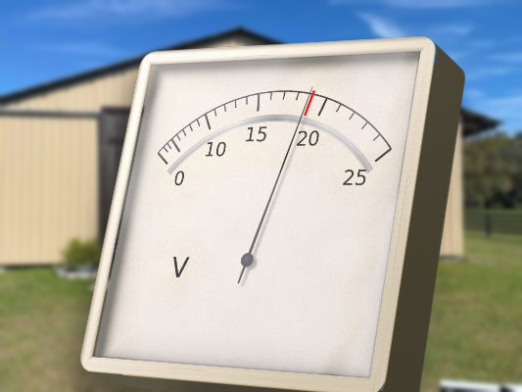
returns 19 V
